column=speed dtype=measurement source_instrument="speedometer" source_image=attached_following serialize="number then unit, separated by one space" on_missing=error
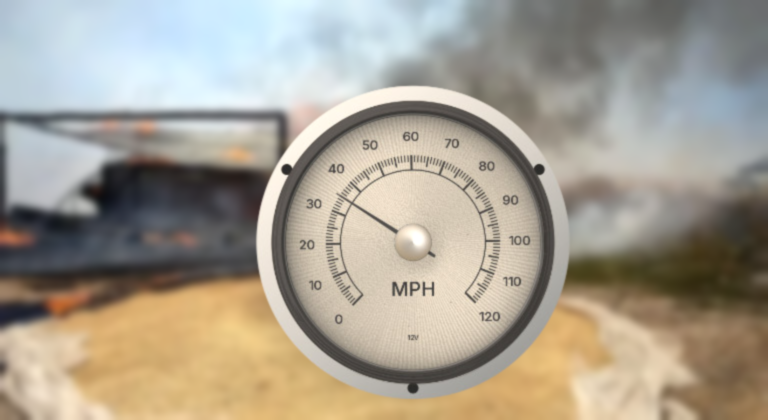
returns 35 mph
